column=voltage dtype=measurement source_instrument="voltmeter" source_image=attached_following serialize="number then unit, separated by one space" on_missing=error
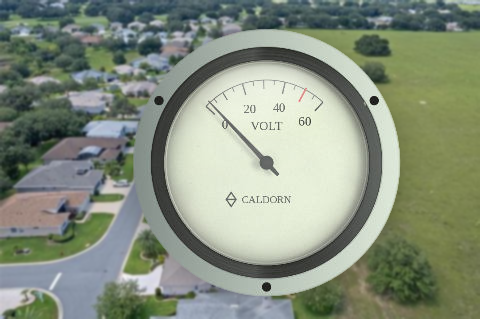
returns 2.5 V
